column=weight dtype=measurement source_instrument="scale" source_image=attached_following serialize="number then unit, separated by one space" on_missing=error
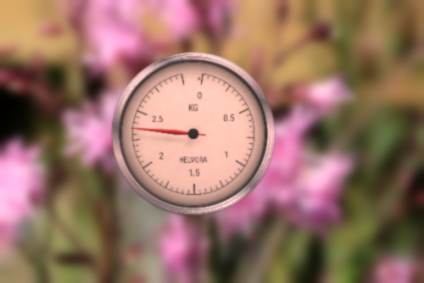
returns 2.35 kg
